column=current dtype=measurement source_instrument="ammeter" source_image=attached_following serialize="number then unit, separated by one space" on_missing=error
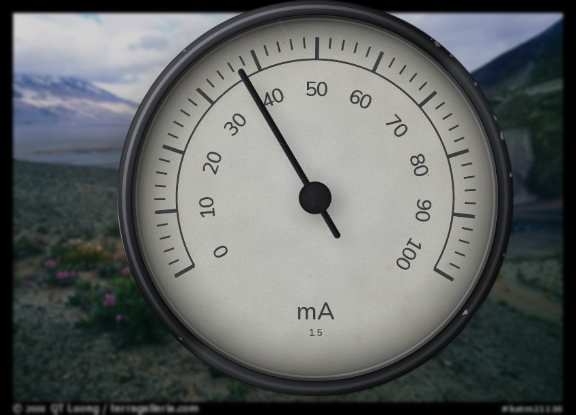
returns 37 mA
